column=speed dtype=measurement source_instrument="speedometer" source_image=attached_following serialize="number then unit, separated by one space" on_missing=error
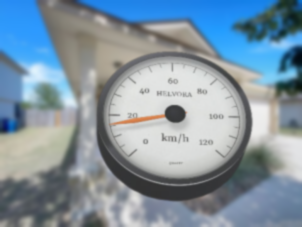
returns 15 km/h
